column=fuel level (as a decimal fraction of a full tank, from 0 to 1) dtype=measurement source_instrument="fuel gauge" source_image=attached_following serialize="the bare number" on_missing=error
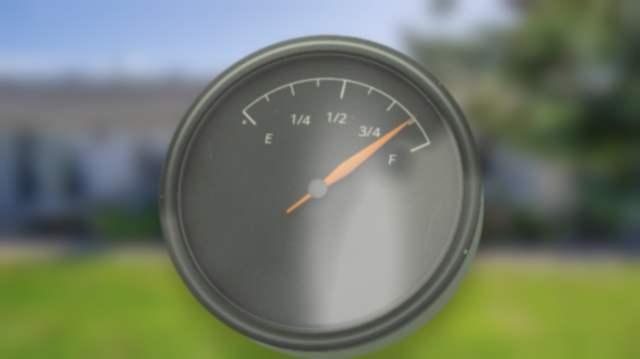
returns 0.875
